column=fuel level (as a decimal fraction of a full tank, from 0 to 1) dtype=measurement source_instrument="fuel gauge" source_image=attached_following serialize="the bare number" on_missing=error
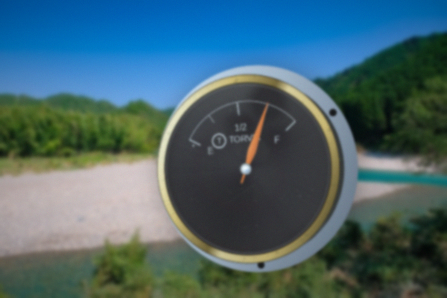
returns 0.75
